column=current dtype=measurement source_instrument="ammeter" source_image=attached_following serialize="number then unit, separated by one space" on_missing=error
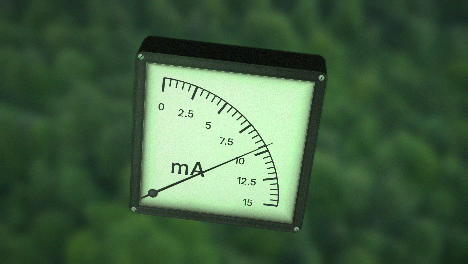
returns 9.5 mA
